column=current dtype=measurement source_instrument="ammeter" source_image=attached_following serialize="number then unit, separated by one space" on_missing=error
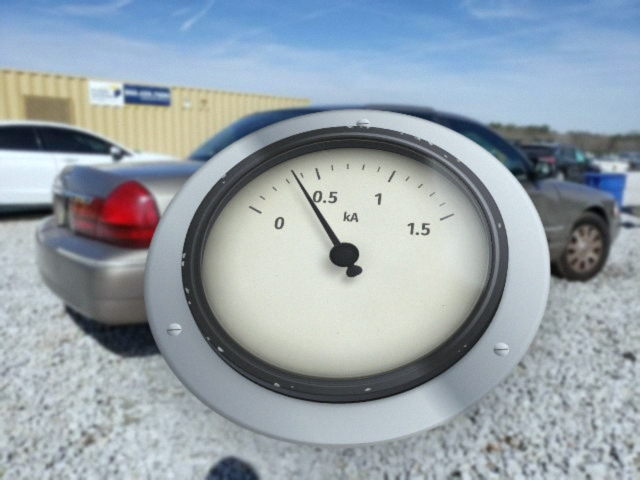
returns 0.35 kA
